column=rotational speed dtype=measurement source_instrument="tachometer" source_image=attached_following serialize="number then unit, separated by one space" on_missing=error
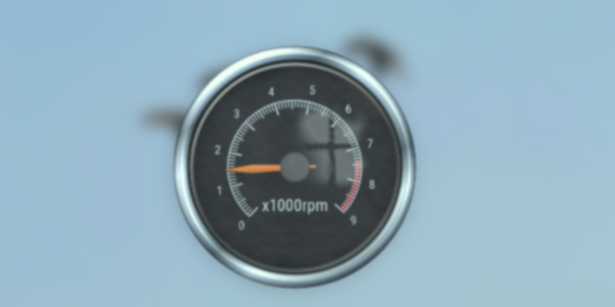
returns 1500 rpm
